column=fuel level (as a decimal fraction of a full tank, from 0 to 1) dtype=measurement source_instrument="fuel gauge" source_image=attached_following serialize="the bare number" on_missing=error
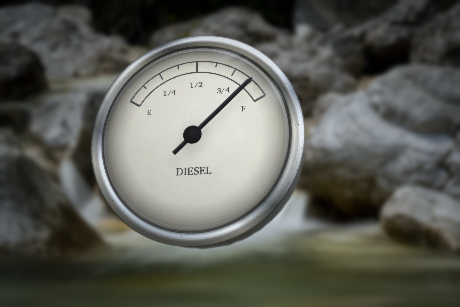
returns 0.875
